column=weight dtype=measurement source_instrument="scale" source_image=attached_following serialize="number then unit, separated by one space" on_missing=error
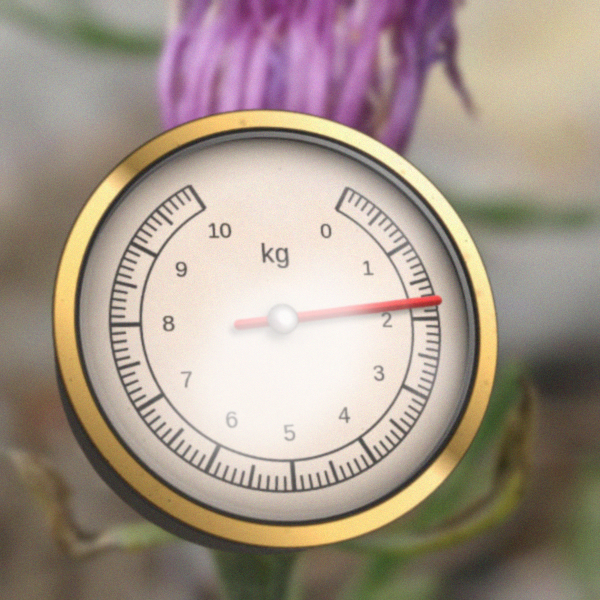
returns 1.8 kg
